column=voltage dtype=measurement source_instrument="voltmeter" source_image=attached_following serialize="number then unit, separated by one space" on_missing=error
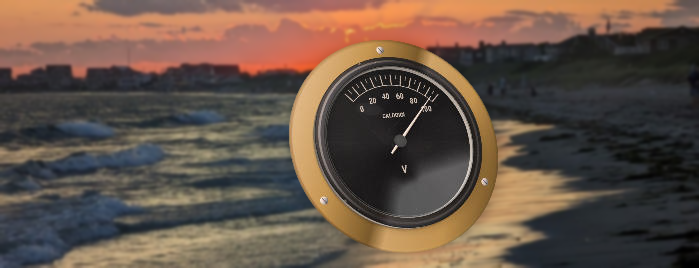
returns 95 V
